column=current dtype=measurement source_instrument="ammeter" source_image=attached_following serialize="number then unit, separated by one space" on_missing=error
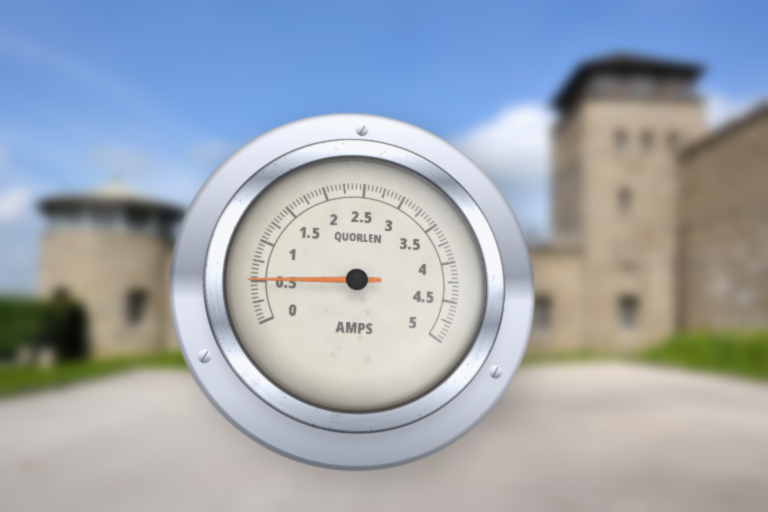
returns 0.5 A
